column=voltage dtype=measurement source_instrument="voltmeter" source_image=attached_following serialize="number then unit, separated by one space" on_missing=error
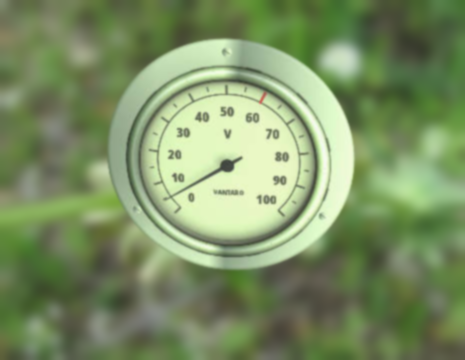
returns 5 V
